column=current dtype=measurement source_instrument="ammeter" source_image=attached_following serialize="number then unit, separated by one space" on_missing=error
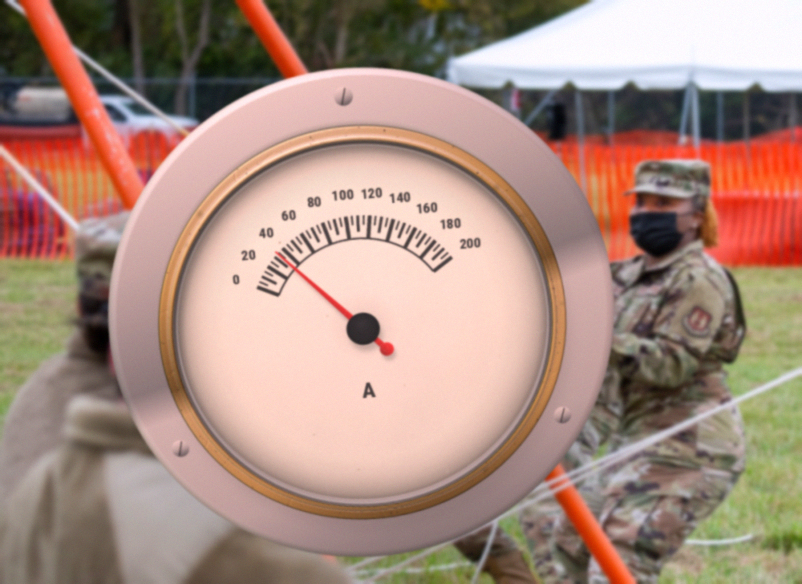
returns 35 A
